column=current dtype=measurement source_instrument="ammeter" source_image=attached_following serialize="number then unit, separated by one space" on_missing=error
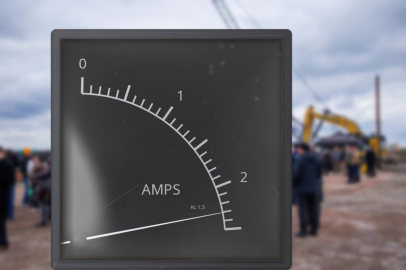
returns 2.3 A
